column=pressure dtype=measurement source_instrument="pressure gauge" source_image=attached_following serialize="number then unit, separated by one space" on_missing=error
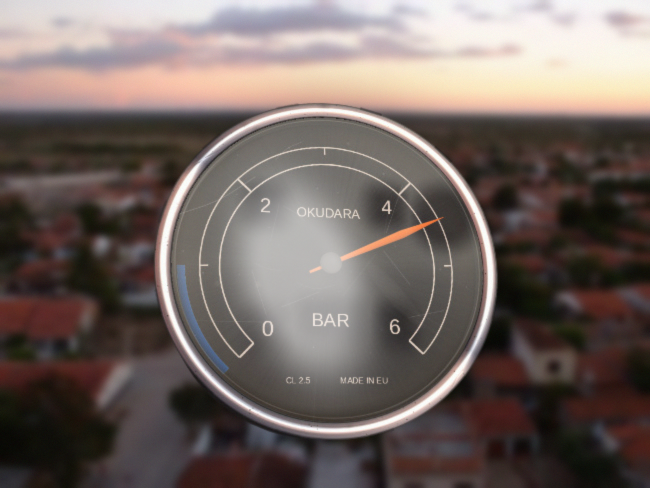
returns 4.5 bar
